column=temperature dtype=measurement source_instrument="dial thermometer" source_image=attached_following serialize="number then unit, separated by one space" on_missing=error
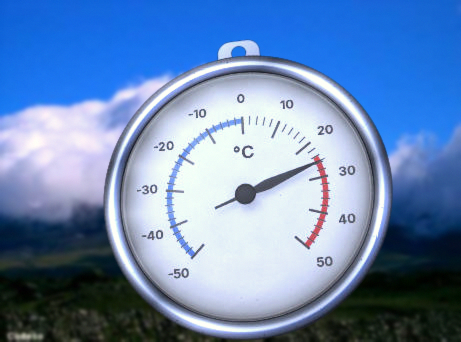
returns 26 °C
